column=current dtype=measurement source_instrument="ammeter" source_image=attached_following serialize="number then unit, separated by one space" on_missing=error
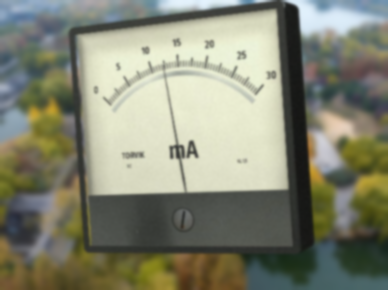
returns 12.5 mA
